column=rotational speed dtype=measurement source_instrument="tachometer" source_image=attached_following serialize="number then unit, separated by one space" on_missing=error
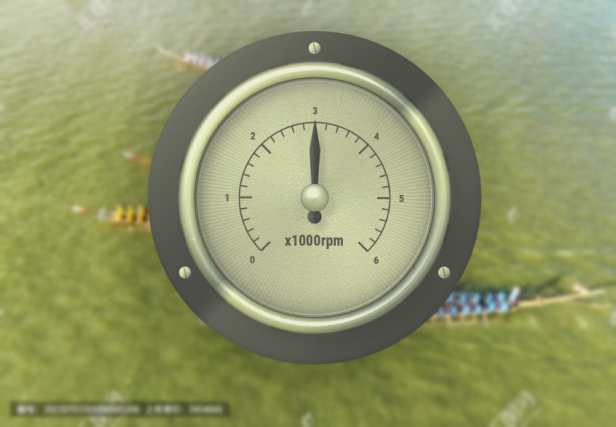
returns 3000 rpm
